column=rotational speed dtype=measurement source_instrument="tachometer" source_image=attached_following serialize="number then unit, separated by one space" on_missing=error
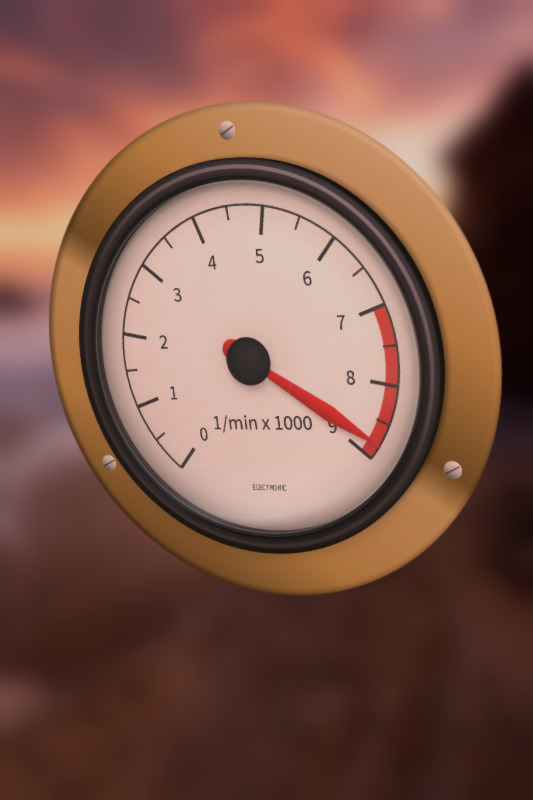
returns 8750 rpm
